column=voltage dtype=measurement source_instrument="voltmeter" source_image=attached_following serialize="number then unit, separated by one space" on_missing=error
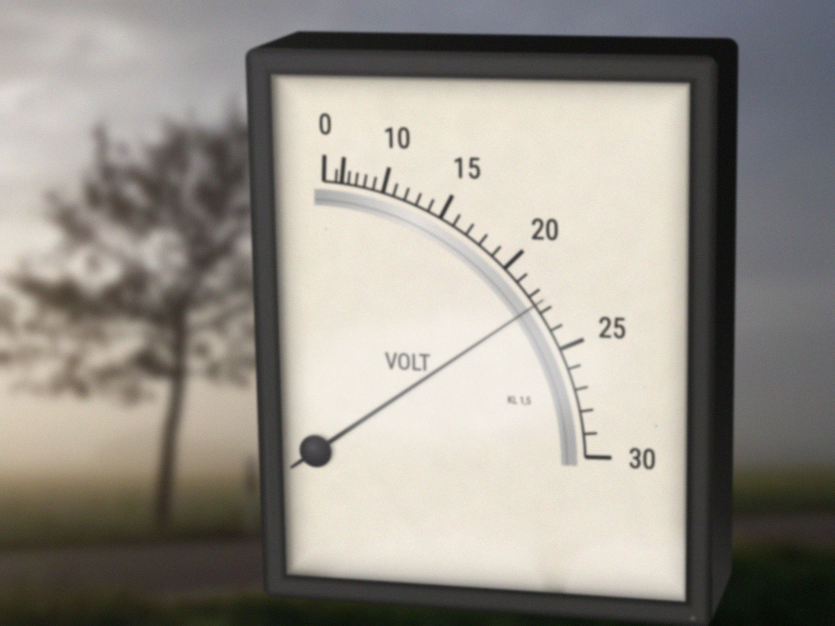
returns 22.5 V
